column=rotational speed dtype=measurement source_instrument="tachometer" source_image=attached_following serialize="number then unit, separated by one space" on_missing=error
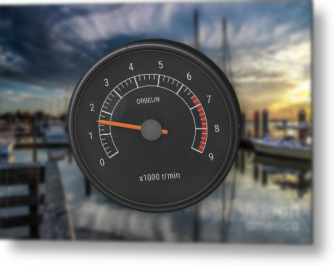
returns 1600 rpm
